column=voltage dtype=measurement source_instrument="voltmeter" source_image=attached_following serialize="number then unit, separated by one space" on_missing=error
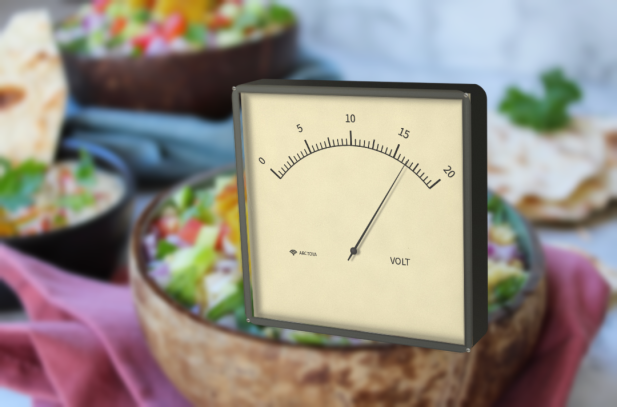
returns 16.5 V
